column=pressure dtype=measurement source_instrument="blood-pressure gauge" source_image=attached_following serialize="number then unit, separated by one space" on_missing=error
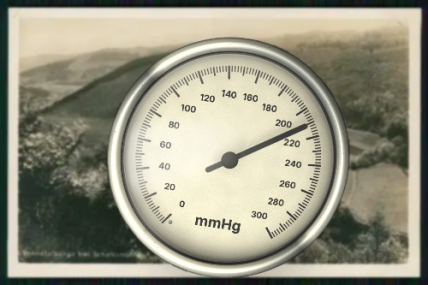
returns 210 mmHg
